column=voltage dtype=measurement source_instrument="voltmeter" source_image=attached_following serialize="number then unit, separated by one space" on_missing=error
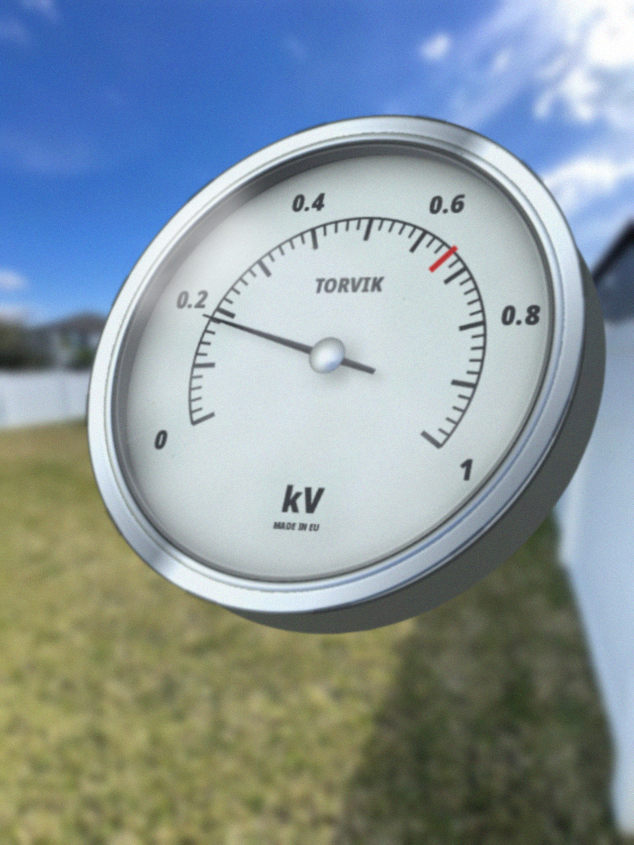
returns 0.18 kV
